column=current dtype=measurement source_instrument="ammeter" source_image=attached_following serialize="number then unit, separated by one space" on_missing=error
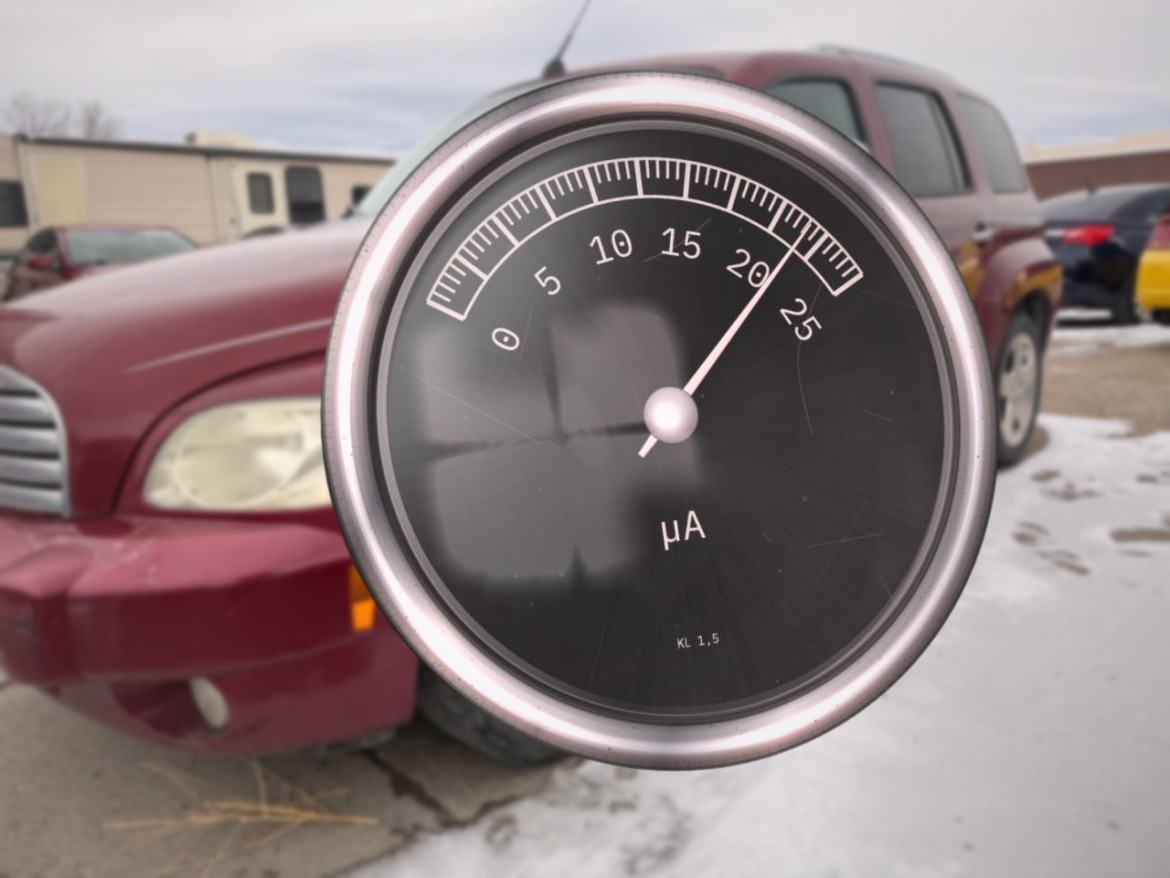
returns 21.5 µA
